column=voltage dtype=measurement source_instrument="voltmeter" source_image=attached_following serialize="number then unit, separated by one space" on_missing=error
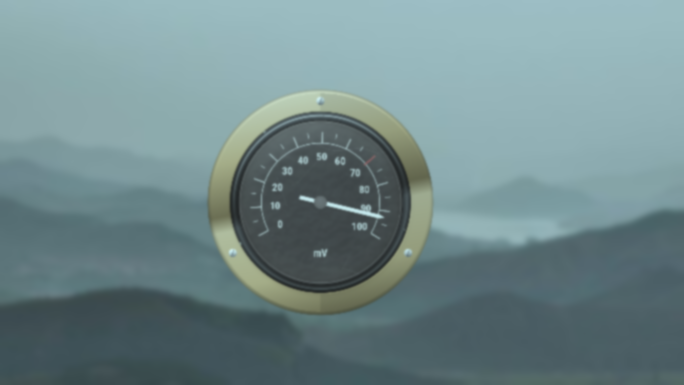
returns 92.5 mV
